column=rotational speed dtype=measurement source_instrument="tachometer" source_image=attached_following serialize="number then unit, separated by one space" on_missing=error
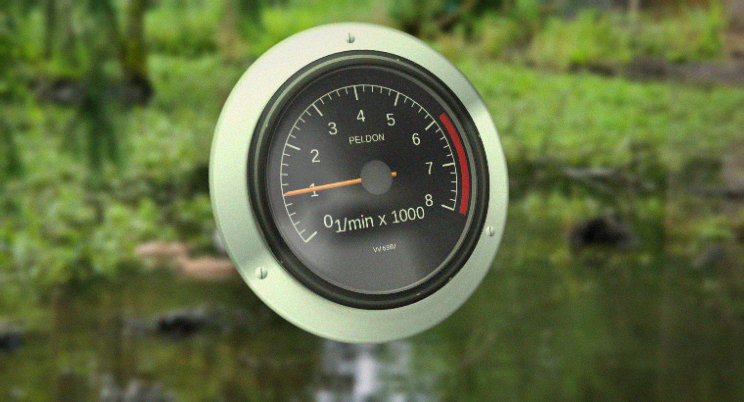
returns 1000 rpm
